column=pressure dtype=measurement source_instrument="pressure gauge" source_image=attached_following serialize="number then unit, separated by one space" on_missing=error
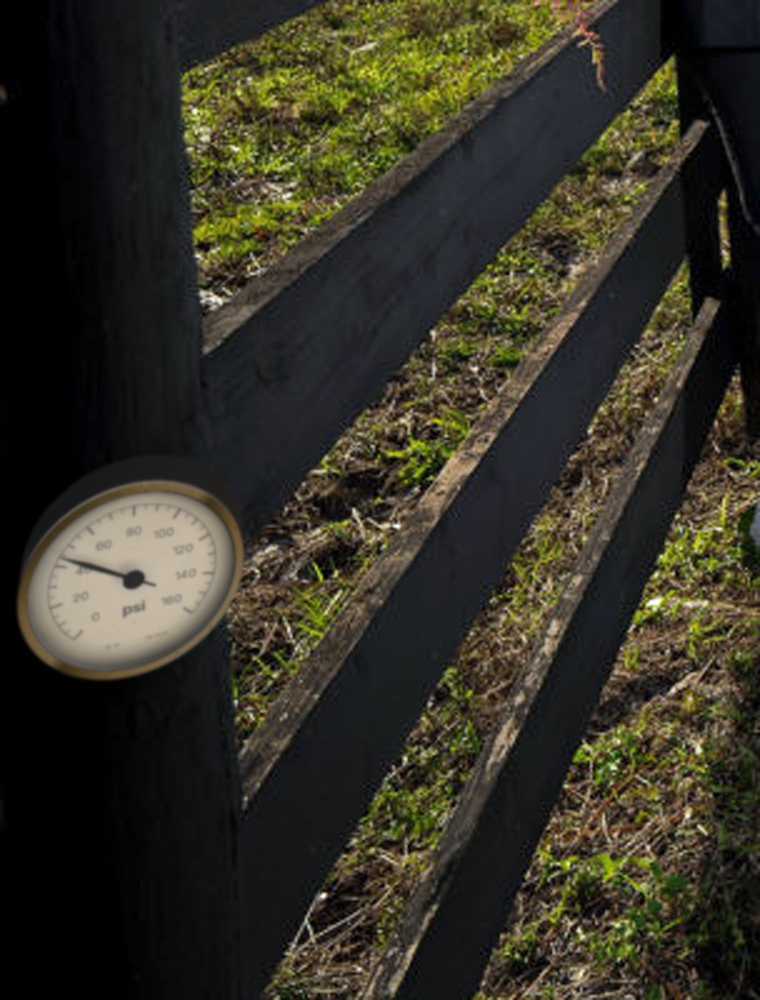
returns 45 psi
